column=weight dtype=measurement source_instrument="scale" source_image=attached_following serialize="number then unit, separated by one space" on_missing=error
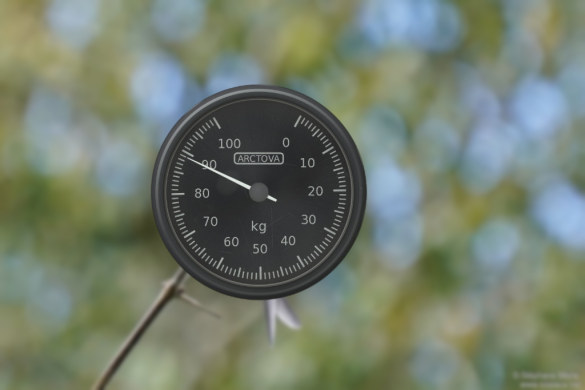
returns 89 kg
